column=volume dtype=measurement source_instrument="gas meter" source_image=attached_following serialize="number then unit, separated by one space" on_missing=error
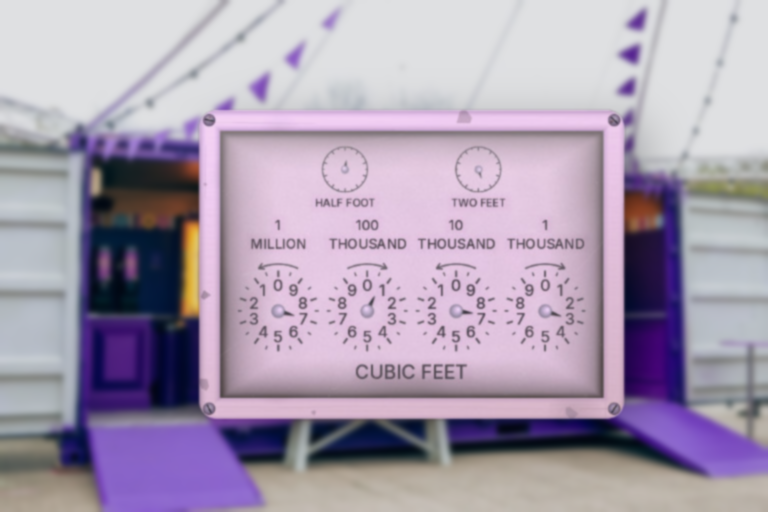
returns 707300 ft³
